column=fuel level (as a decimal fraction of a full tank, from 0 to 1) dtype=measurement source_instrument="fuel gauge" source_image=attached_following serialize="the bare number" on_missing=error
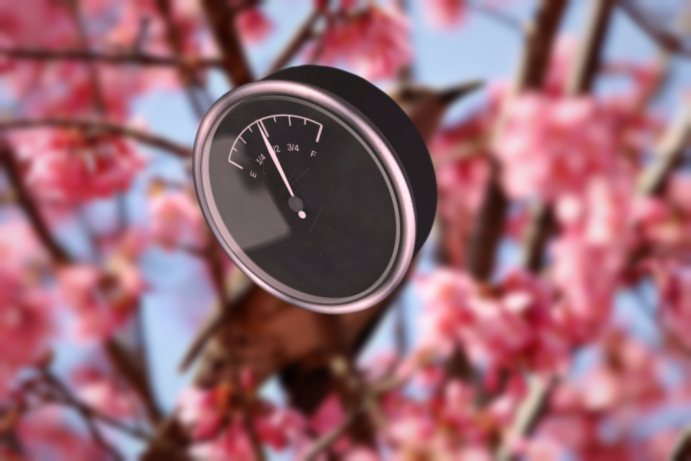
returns 0.5
